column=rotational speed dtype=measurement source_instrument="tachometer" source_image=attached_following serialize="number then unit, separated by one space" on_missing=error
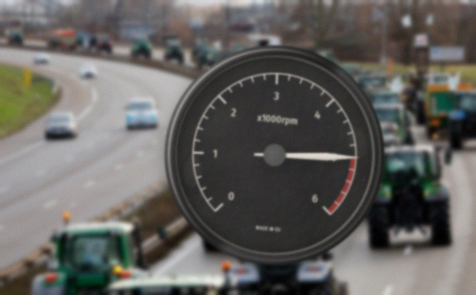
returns 5000 rpm
